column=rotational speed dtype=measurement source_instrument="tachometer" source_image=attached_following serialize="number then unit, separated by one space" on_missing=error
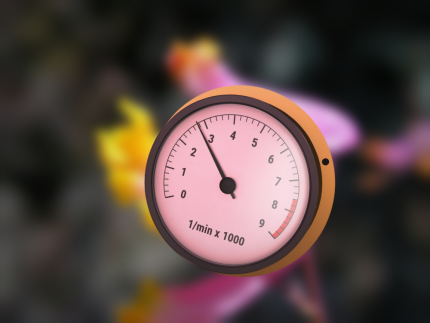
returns 2800 rpm
